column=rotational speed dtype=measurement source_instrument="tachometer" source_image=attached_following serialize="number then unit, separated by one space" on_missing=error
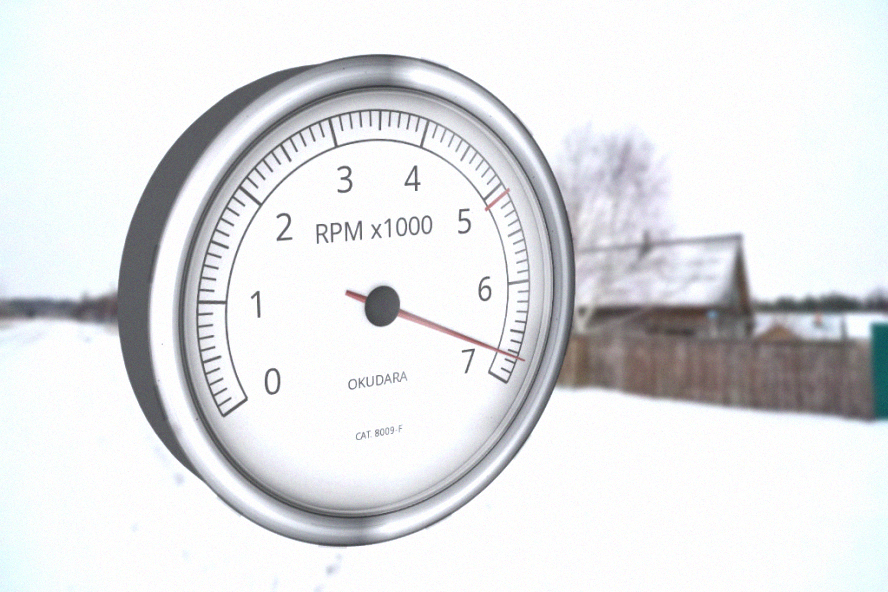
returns 6750 rpm
